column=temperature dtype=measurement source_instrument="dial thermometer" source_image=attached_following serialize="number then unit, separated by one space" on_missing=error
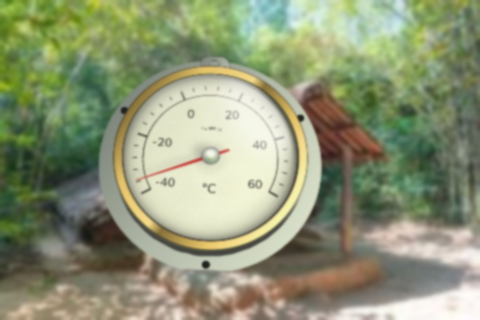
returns -36 °C
